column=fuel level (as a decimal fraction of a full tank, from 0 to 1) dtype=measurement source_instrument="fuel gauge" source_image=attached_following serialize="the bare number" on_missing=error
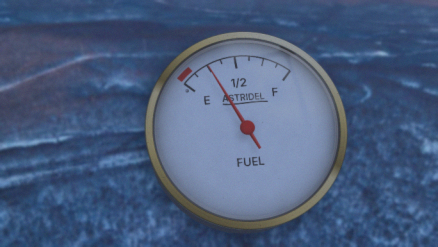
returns 0.25
